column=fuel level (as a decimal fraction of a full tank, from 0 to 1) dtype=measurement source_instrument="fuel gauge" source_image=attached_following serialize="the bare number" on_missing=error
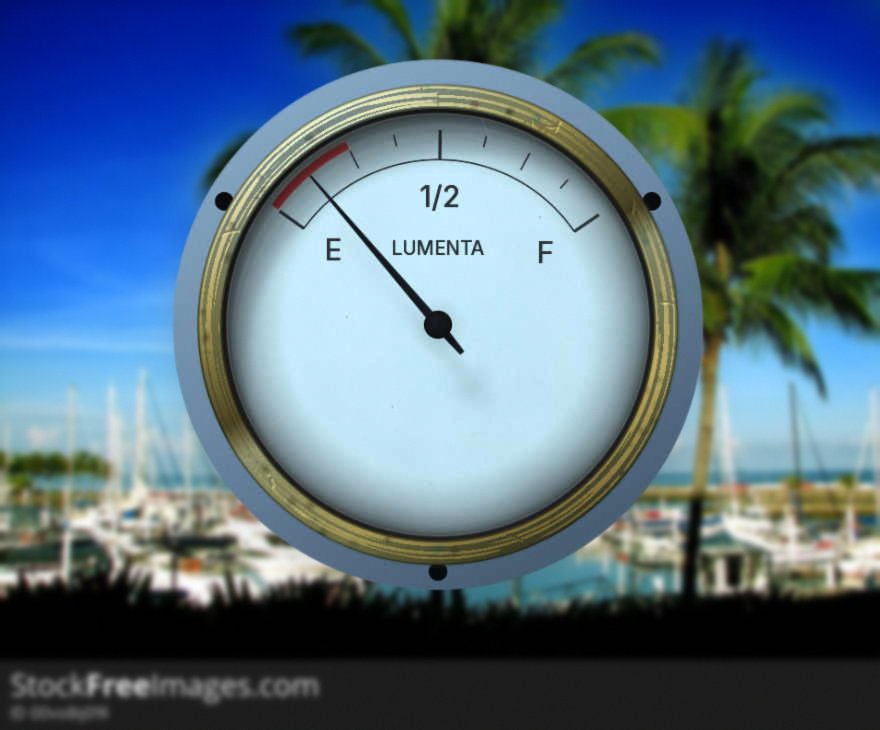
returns 0.125
